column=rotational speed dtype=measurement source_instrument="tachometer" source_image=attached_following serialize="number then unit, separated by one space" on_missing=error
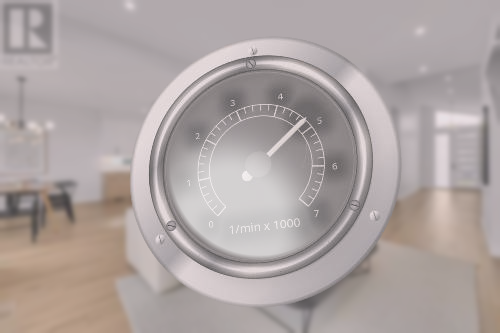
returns 4800 rpm
